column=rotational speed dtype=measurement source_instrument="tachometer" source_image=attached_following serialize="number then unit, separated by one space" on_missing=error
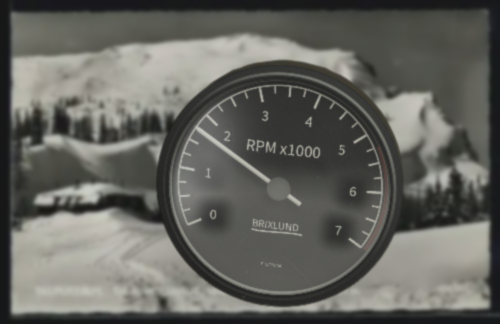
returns 1750 rpm
